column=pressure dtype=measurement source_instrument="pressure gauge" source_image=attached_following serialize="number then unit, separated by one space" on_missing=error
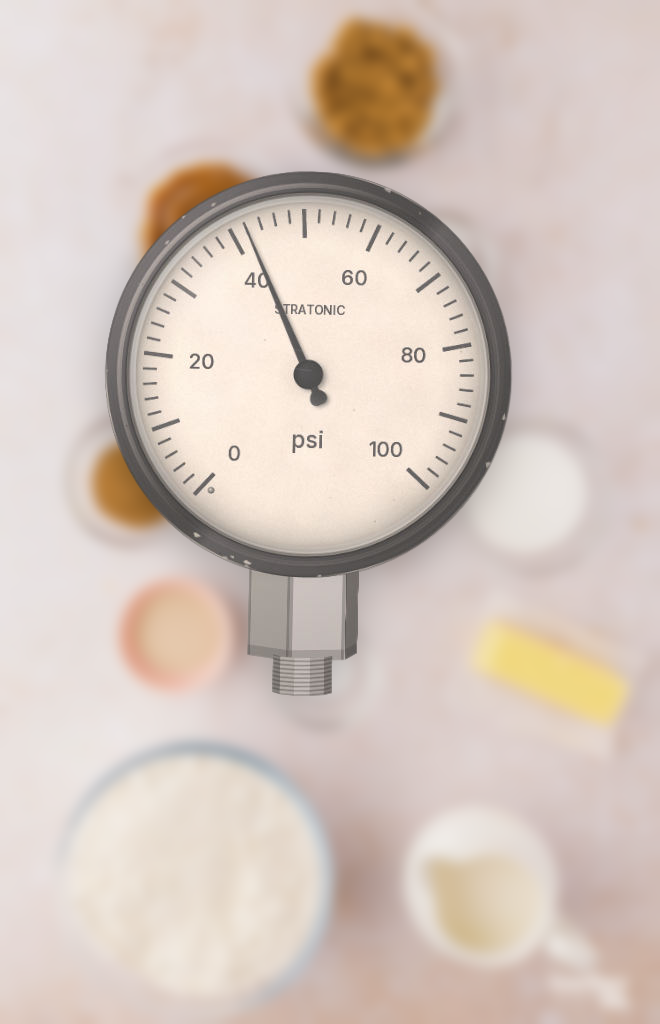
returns 42 psi
